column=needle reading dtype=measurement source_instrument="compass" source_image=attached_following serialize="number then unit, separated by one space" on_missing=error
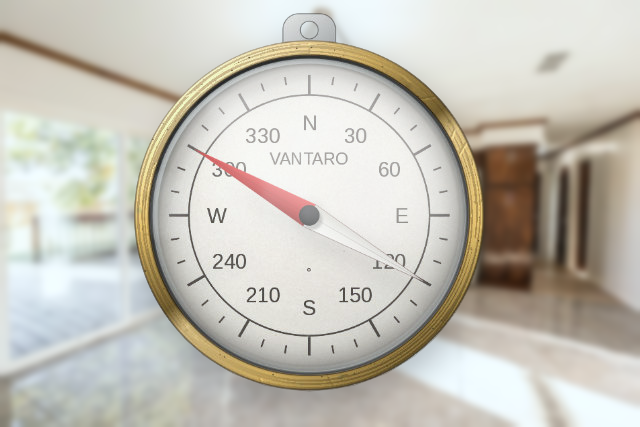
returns 300 °
